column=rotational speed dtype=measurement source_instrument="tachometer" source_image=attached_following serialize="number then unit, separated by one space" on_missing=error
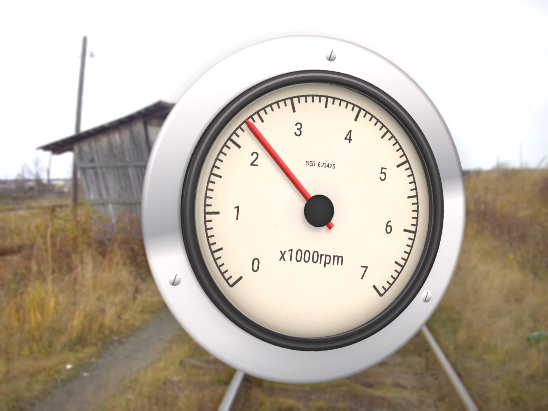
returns 2300 rpm
